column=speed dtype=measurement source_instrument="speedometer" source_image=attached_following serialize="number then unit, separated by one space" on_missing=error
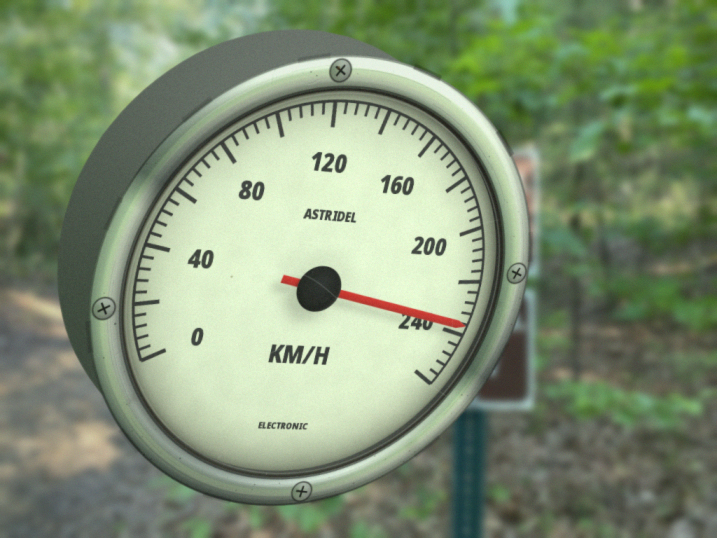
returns 236 km/h
